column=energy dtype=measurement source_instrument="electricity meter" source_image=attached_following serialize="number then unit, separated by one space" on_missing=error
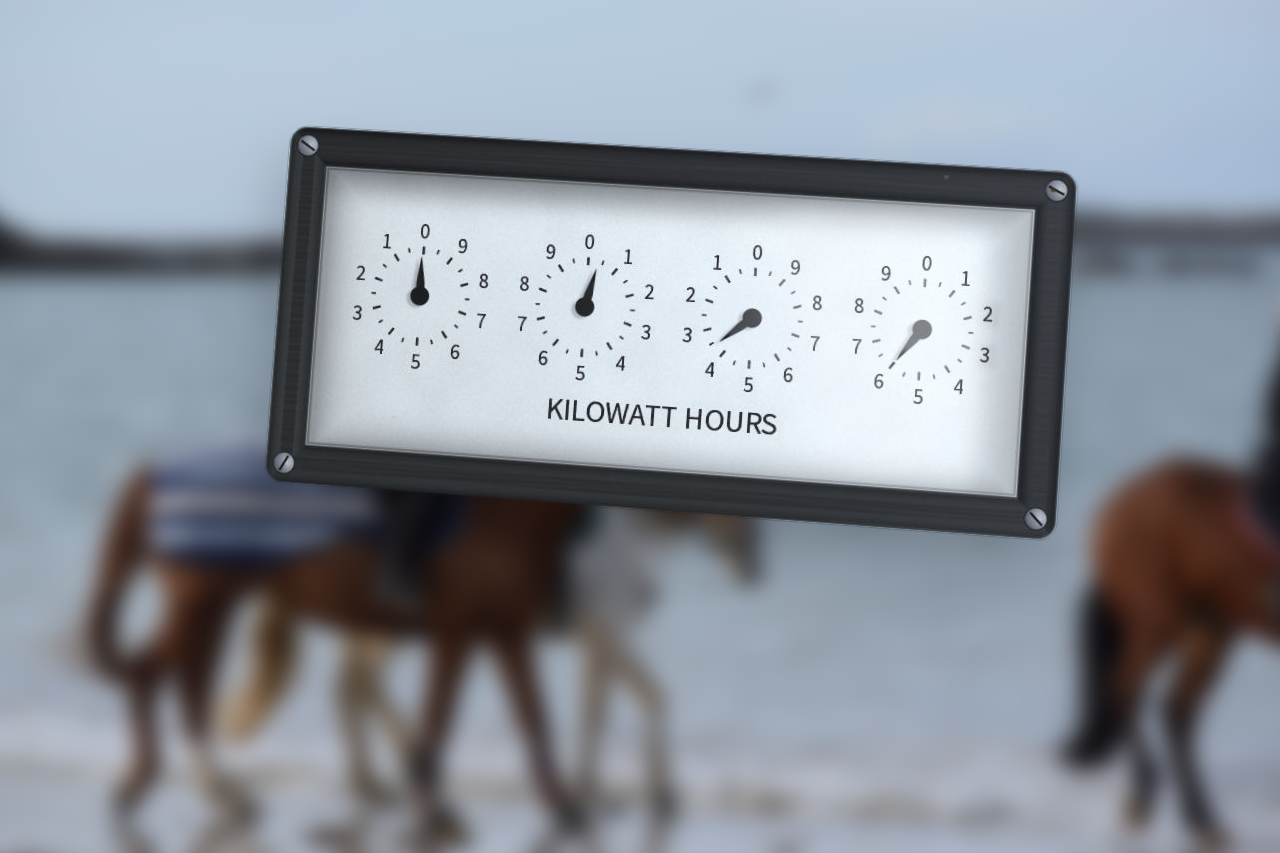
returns 36 kWh
